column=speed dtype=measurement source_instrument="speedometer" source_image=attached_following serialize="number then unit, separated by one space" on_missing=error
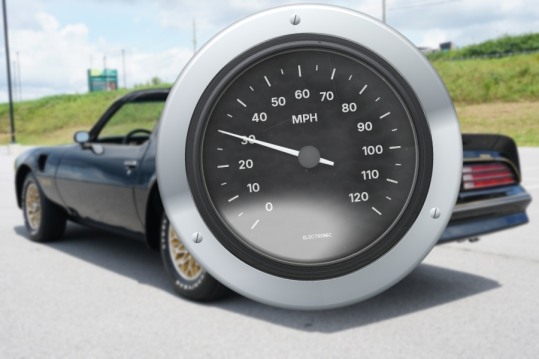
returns 30 mph
